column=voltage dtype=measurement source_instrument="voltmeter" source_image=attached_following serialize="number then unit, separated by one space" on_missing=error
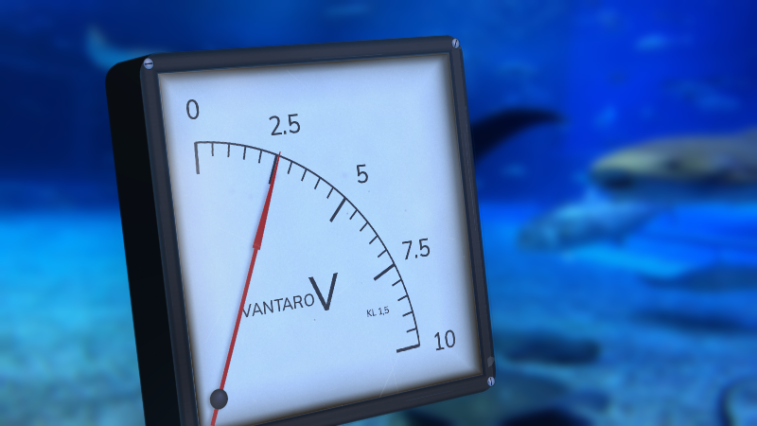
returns 2.5 V
